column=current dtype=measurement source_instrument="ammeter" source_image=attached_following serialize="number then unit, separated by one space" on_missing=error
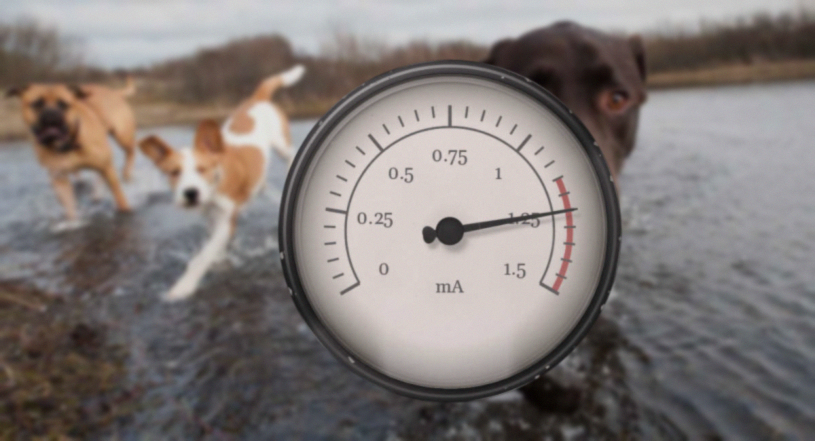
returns 1.25 mA
